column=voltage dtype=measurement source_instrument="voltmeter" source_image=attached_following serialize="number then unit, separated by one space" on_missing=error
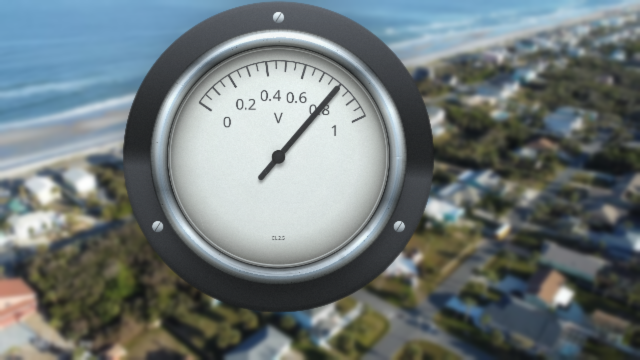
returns 0.8 V
